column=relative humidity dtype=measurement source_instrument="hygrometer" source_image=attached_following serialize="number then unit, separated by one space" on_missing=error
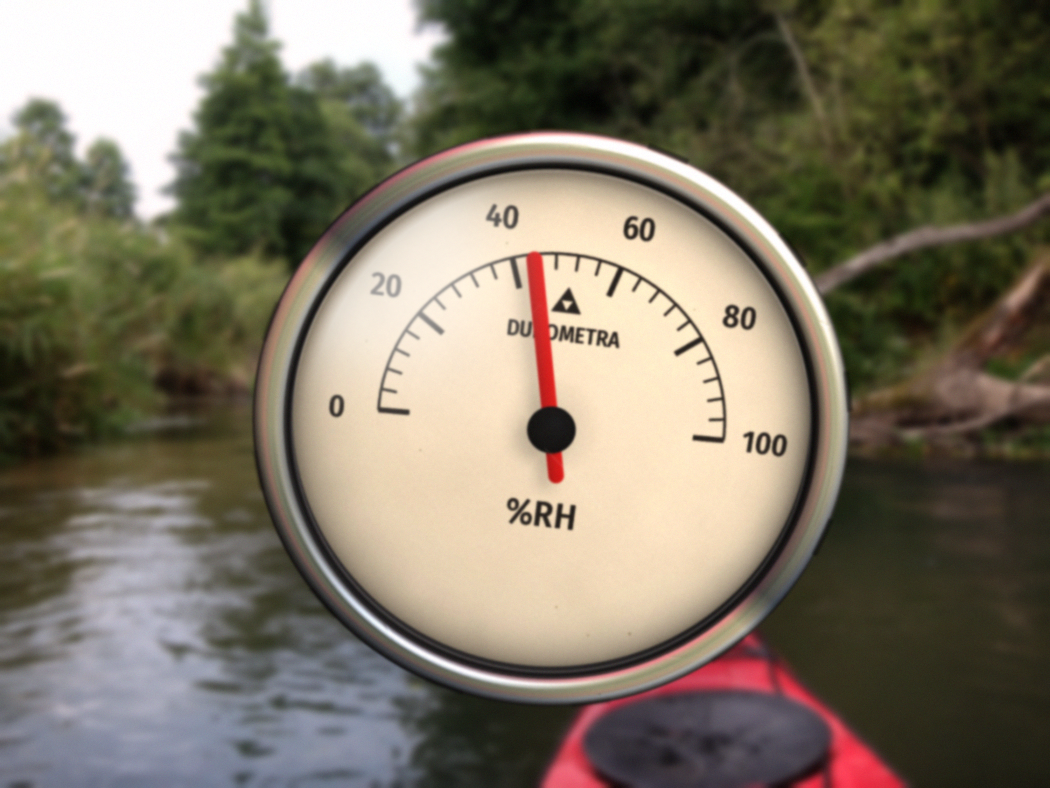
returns 44 %
